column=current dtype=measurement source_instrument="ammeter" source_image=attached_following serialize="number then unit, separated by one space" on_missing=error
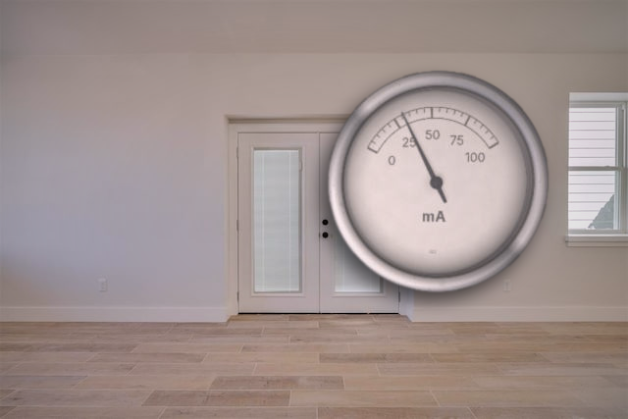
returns 30 mA
